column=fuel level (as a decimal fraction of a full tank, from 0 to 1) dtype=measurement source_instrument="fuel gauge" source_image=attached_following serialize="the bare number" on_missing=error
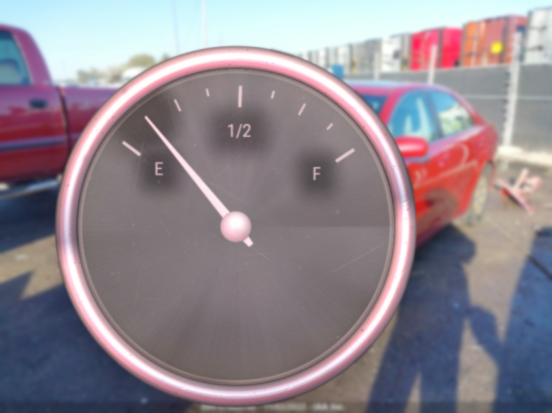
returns 0.125
